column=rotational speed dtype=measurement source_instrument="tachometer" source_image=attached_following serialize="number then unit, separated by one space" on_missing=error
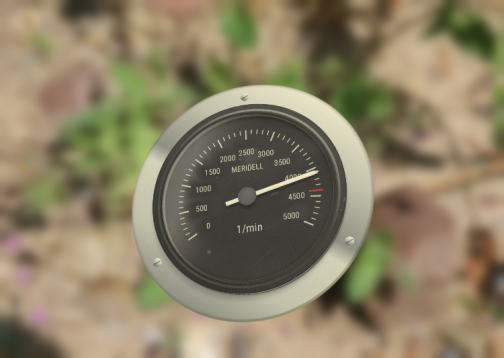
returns 4100 rpm
